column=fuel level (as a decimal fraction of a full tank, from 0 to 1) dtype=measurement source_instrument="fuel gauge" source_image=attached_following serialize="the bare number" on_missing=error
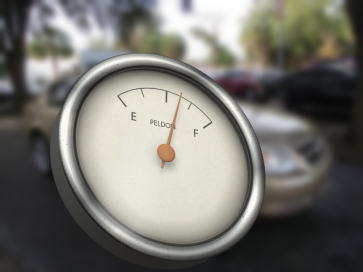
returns 0.625
